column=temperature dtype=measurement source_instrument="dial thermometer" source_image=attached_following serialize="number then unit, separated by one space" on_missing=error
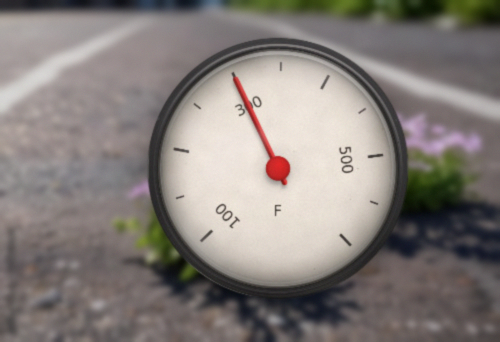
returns 300 °F
